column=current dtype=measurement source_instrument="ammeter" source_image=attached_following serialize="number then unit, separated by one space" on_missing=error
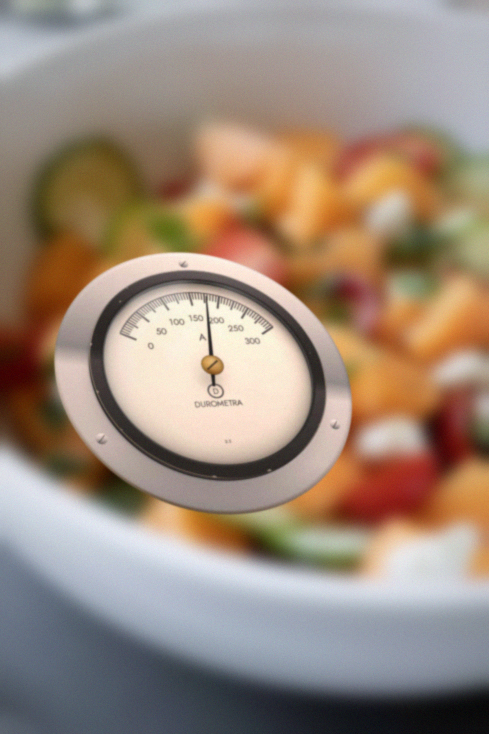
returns 175 A
